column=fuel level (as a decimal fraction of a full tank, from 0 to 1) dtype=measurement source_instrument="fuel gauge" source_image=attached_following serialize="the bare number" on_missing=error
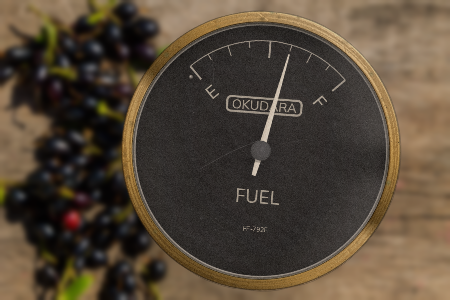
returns 0.625
